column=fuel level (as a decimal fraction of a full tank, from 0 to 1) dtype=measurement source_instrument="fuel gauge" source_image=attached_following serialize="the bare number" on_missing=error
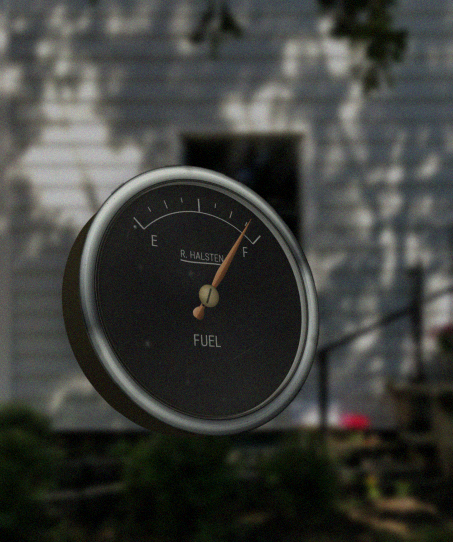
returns 0.875
